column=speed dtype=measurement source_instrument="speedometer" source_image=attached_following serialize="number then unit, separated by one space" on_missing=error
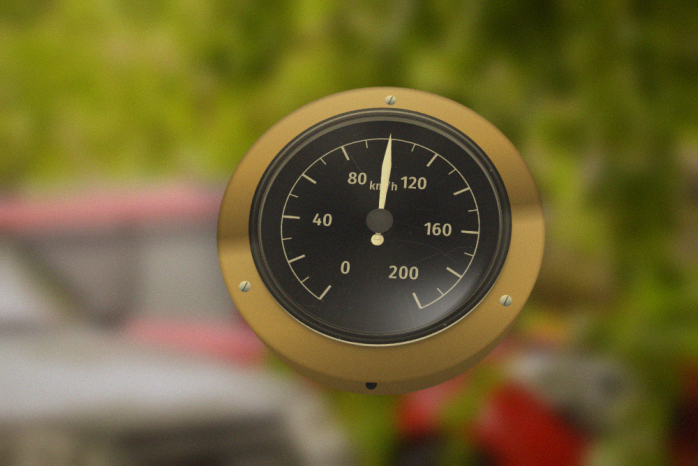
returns 100 km/h
